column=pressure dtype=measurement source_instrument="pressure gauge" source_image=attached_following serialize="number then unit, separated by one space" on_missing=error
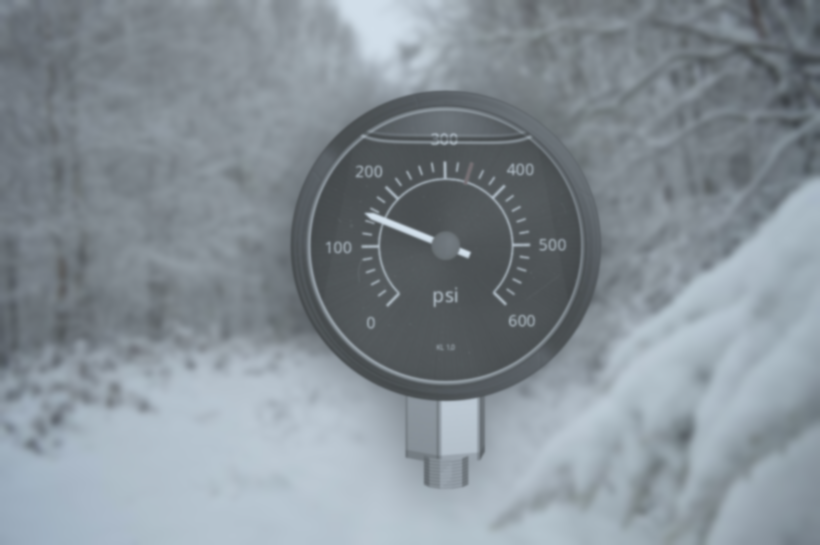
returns 150 psi
